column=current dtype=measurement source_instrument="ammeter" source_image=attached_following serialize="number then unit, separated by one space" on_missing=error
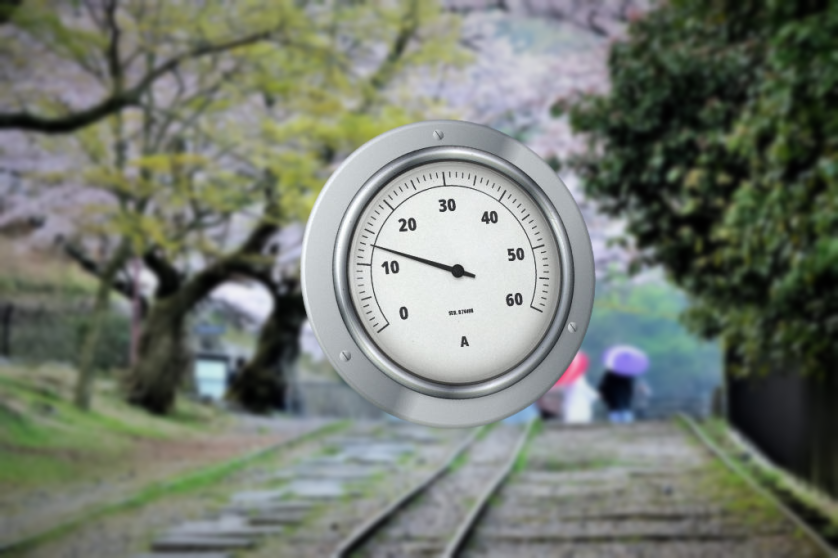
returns 13 A
